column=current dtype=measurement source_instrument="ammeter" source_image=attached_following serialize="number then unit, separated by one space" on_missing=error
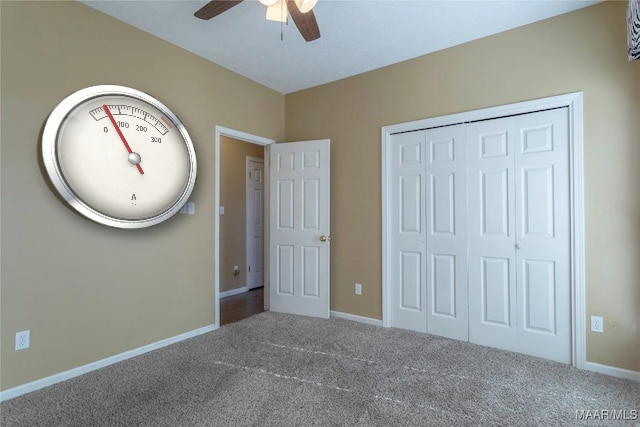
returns 50 A
